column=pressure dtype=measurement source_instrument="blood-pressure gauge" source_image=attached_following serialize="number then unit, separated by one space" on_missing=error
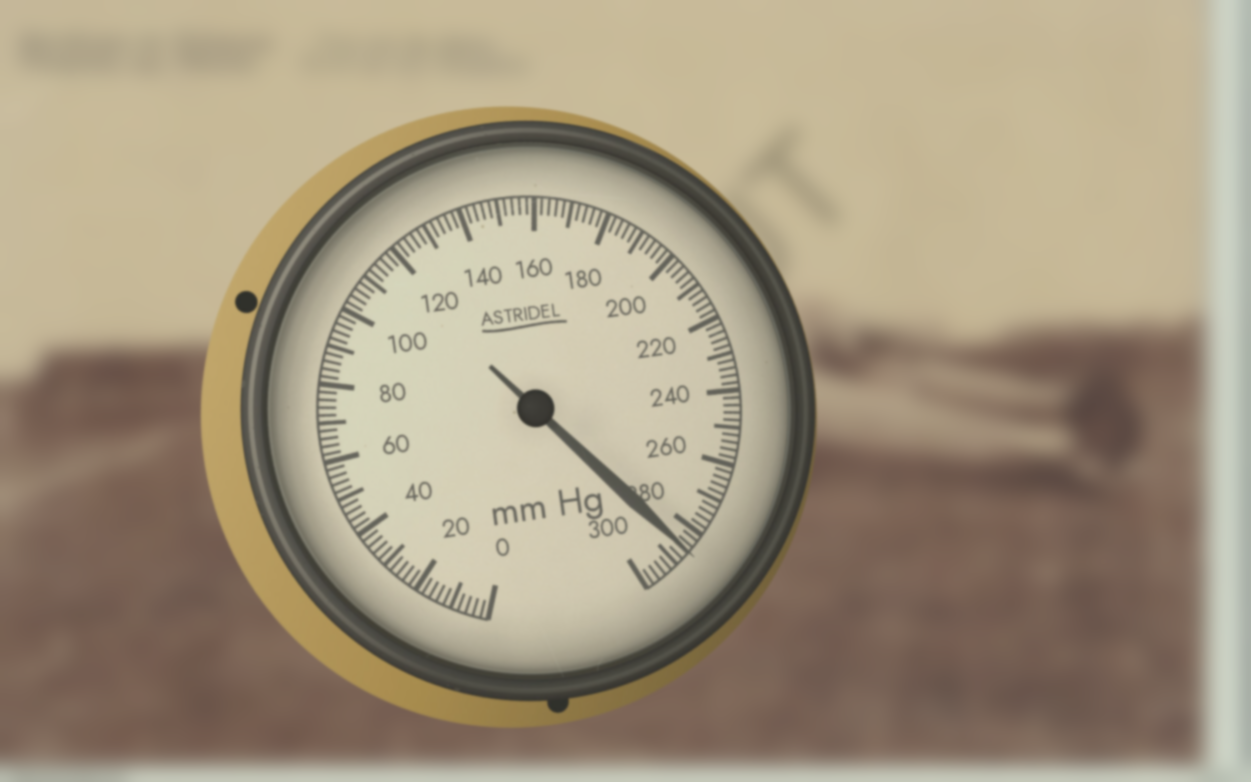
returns 286 mmHg
